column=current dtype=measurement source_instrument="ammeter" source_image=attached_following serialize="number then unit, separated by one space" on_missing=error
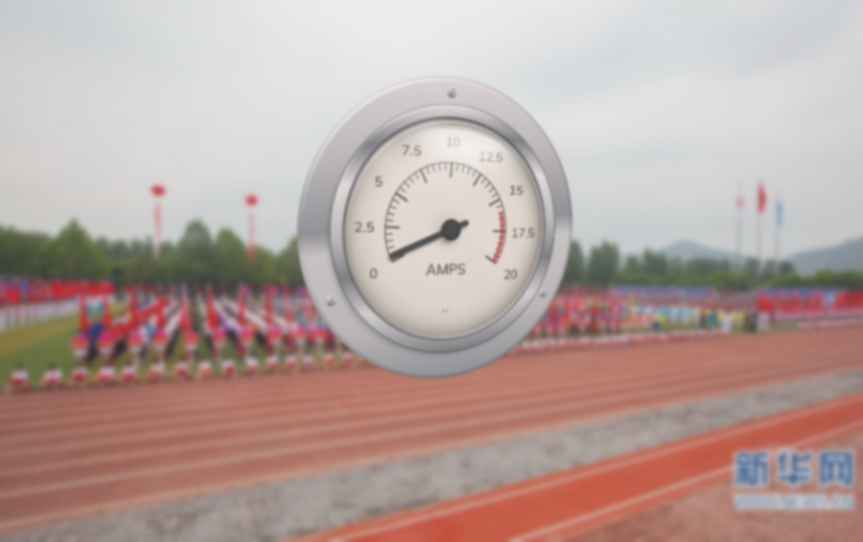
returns 0.5 A
